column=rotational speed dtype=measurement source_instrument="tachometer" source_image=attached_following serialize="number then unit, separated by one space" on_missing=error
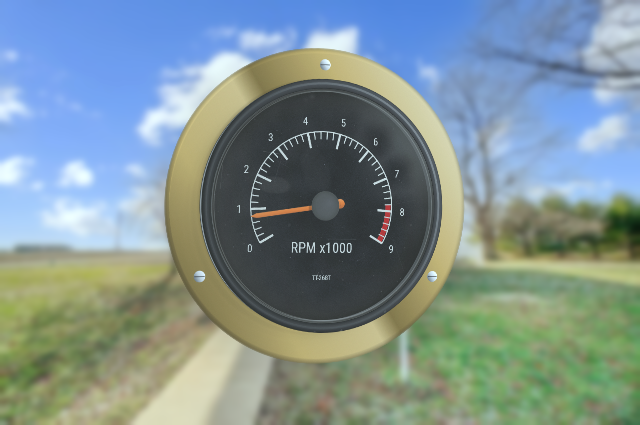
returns 800 rpm
